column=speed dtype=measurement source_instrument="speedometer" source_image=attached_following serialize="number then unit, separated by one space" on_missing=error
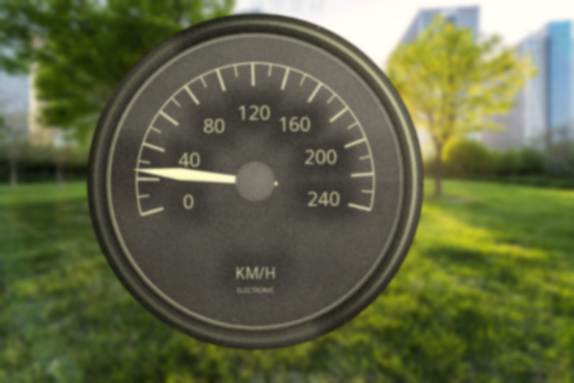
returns 25 km/h
